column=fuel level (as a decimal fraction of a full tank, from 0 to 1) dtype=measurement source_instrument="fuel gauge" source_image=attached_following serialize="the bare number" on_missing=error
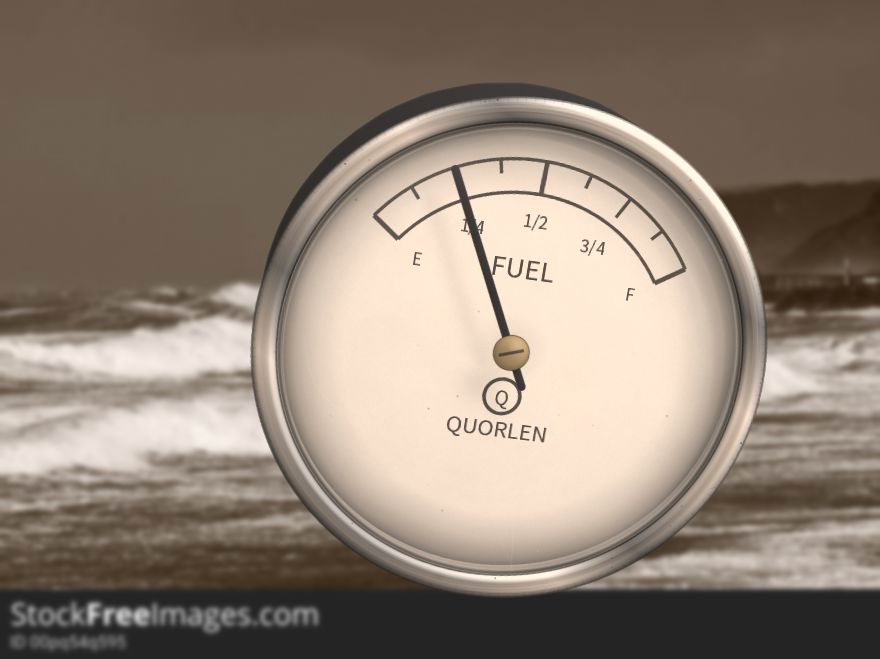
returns 0.25
